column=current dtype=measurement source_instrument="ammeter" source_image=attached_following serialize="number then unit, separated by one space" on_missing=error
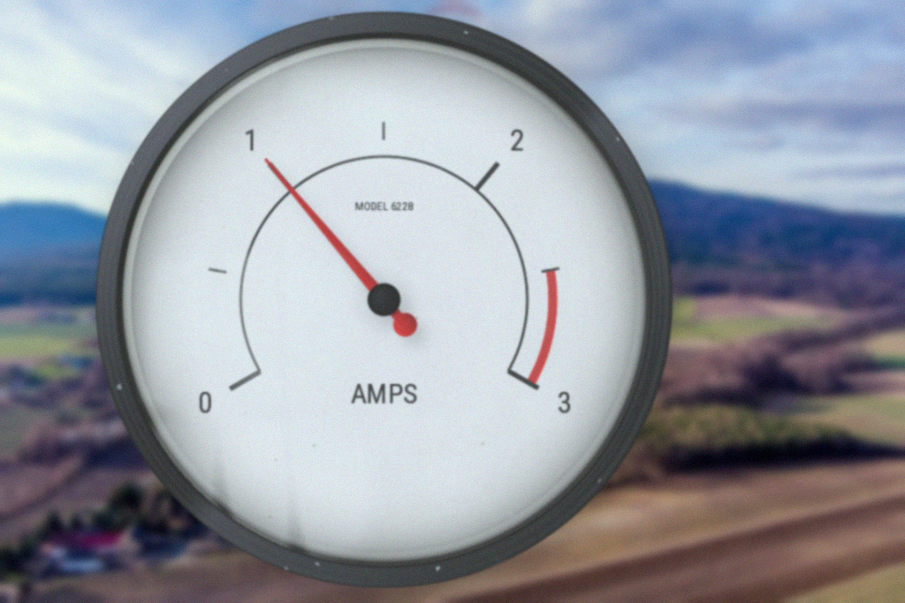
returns 1 A
